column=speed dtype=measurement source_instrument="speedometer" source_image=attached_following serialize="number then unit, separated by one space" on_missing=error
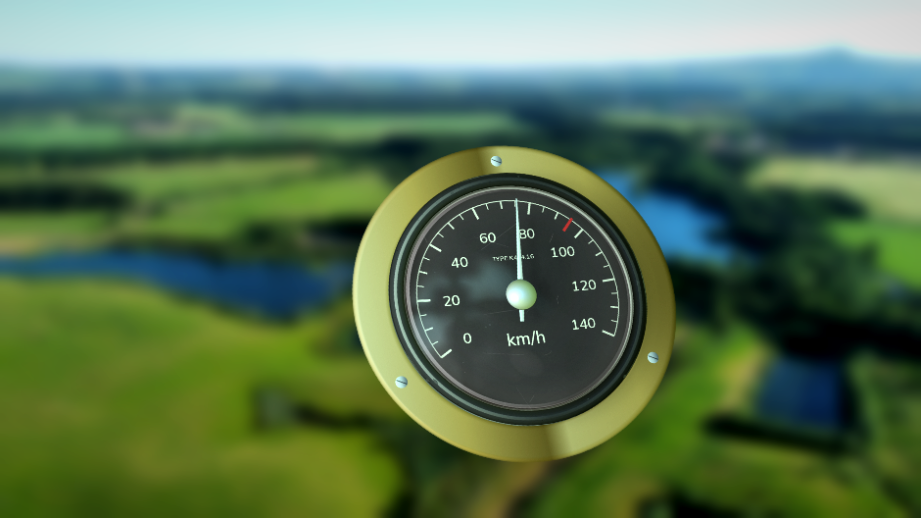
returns 75 km/h
